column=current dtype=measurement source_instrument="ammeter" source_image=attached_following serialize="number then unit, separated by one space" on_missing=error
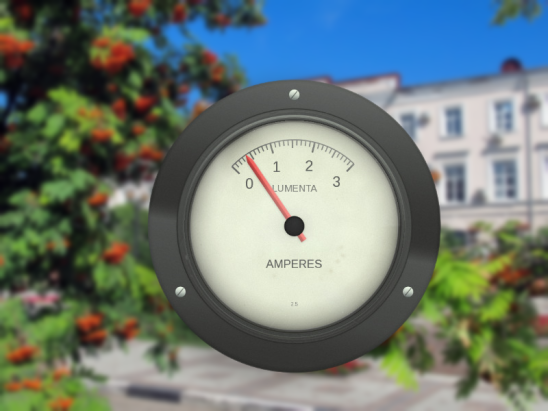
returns 0.4 A
